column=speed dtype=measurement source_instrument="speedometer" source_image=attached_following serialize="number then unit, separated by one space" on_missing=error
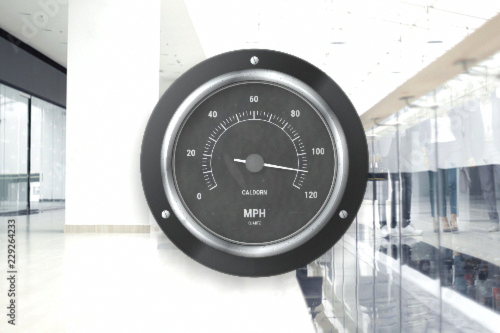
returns 110 mph
